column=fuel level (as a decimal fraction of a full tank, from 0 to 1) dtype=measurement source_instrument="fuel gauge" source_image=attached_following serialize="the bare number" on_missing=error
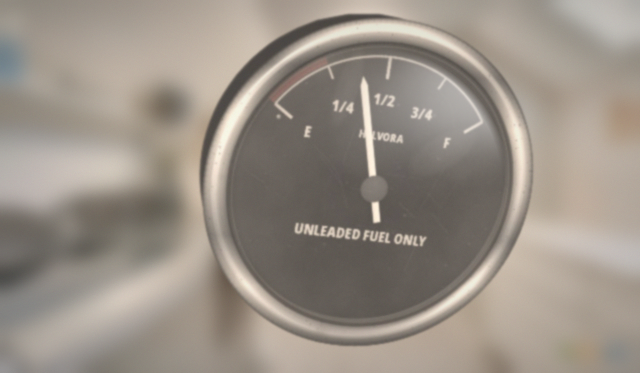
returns 0.375
